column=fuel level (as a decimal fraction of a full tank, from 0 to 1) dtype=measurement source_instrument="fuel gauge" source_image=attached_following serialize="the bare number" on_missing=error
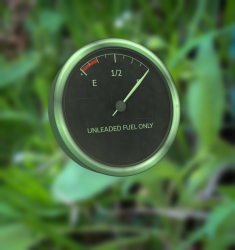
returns 1
